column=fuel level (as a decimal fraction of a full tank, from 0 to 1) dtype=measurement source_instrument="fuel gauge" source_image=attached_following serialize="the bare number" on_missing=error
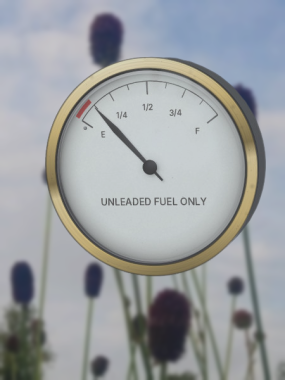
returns 0.125
